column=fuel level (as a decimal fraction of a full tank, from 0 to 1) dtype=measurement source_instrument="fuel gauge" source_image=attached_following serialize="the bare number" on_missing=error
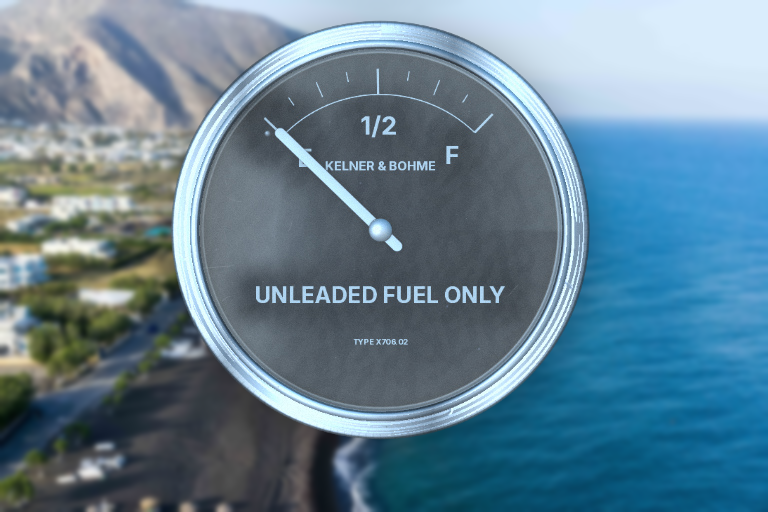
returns 0
